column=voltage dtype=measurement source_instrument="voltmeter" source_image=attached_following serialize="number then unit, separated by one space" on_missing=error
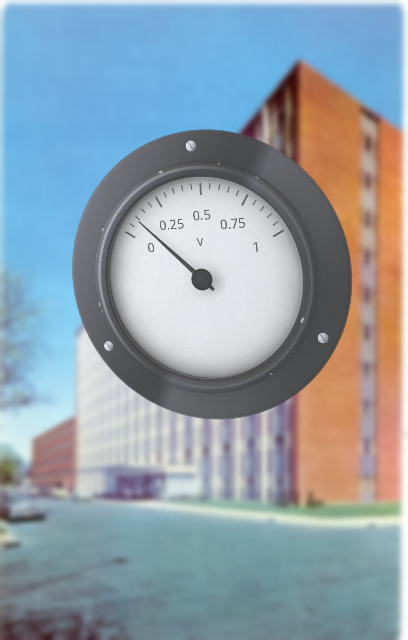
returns 0.1 V
